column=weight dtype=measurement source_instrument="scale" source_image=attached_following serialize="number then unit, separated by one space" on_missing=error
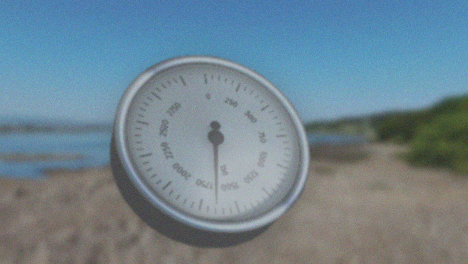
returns 1650 g
